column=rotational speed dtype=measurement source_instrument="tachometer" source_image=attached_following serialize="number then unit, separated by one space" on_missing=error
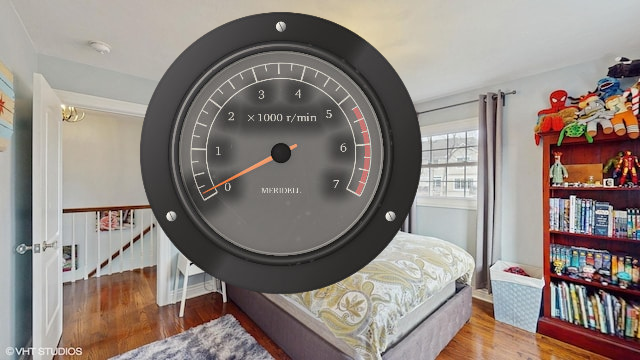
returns 125 rpm
